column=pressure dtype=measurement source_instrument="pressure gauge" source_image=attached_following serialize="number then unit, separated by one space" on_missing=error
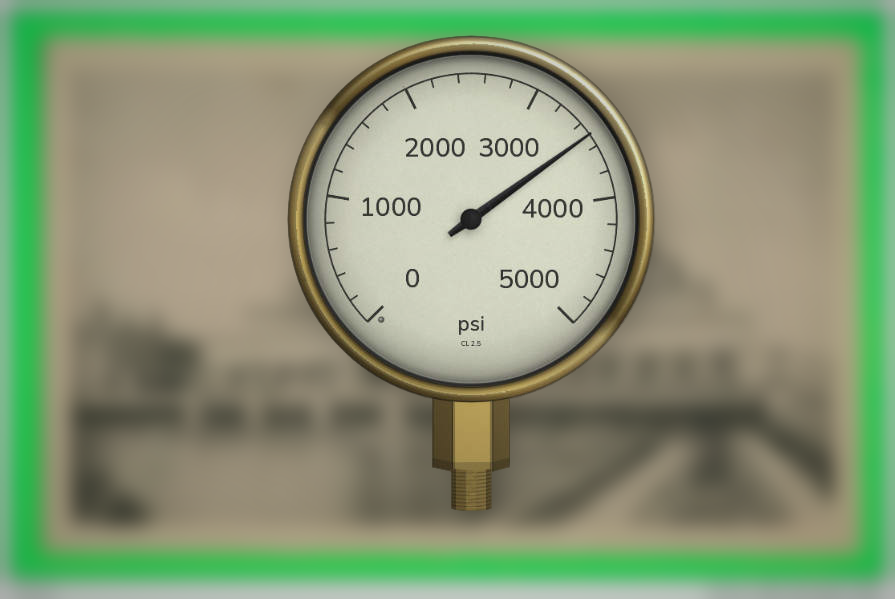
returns 3500 psi
